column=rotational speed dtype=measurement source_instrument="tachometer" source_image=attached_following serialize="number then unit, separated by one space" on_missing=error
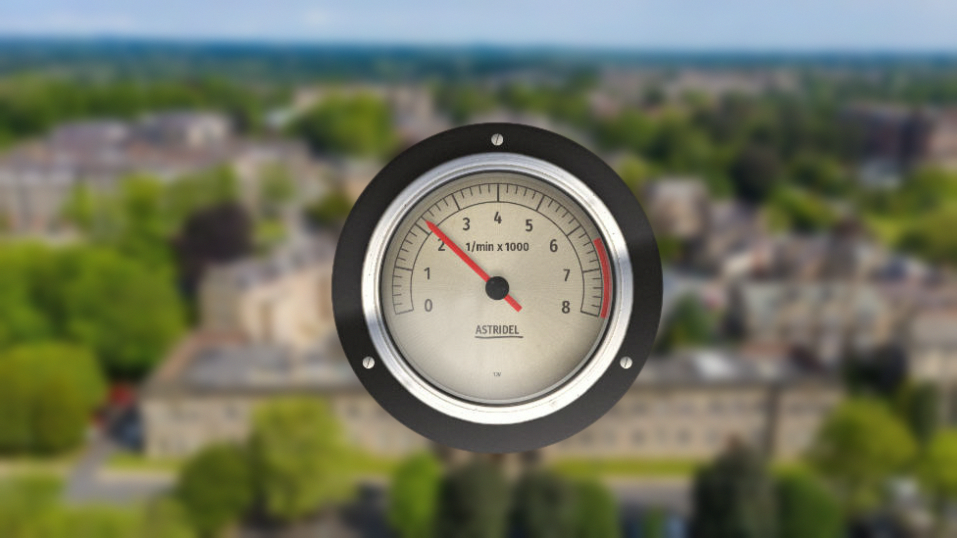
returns 2200 rpm
